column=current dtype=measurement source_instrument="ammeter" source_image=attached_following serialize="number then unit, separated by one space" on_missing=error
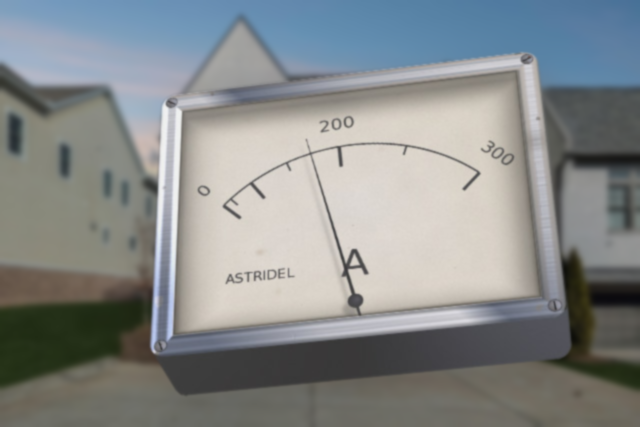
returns 175 A
